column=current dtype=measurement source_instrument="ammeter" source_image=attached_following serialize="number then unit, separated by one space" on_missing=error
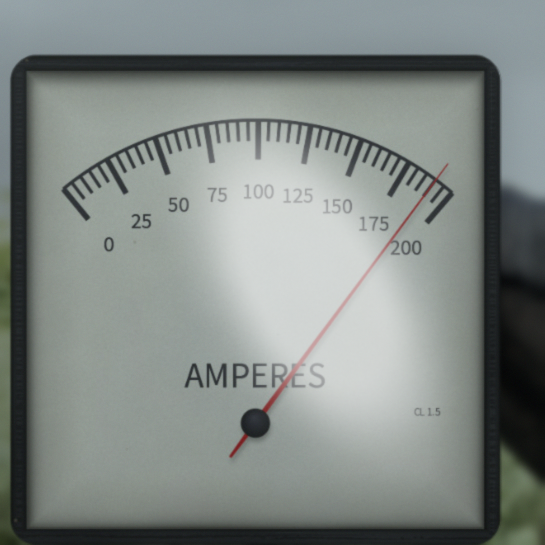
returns 190 A
